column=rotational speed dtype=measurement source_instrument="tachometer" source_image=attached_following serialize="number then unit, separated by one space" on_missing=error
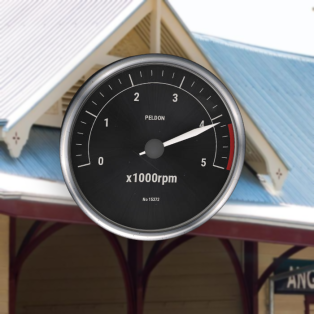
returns 4100 rpm
